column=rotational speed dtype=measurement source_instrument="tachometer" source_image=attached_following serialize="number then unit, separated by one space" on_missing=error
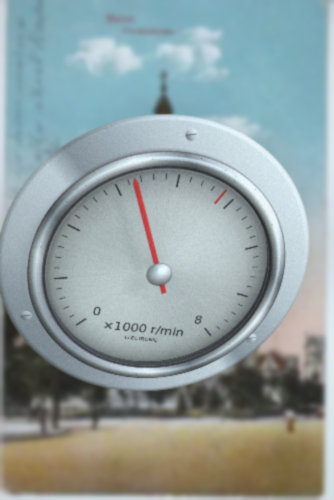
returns 3300 rpm
